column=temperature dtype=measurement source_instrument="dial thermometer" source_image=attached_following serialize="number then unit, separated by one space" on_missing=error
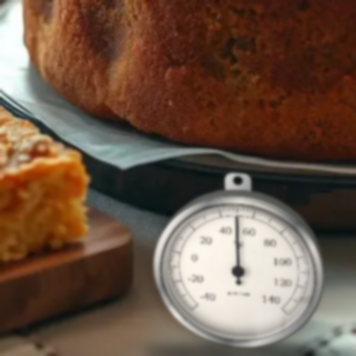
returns 50 °F
